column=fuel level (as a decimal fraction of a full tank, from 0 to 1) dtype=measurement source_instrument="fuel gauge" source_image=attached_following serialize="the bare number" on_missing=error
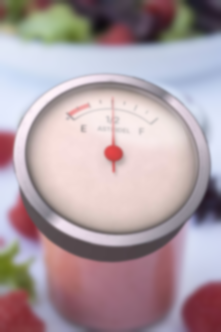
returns 0.5
